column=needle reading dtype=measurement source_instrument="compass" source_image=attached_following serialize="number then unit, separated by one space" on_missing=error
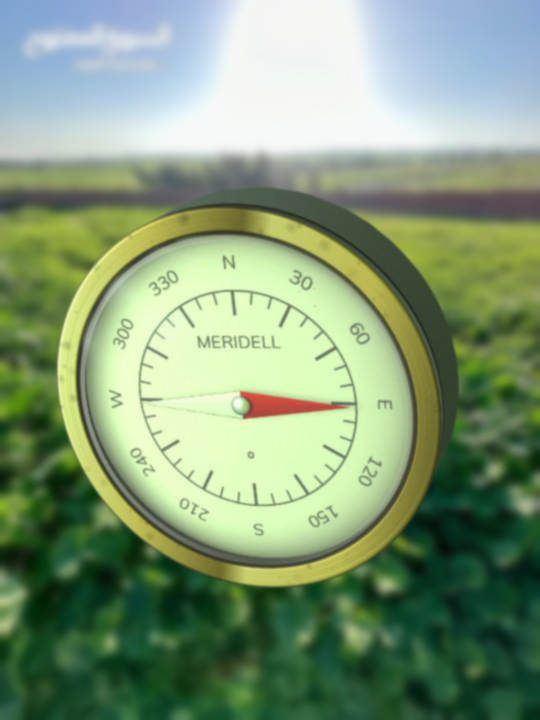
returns 90 °
